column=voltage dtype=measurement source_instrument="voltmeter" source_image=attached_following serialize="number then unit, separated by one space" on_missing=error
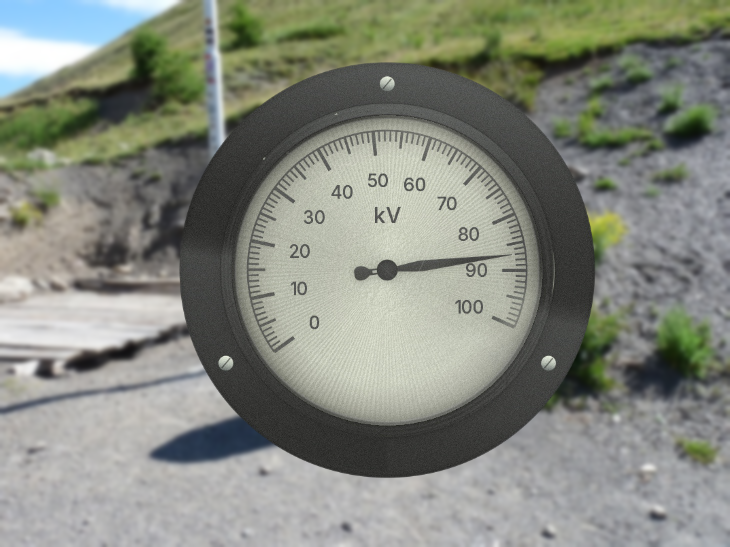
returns 87 kV
